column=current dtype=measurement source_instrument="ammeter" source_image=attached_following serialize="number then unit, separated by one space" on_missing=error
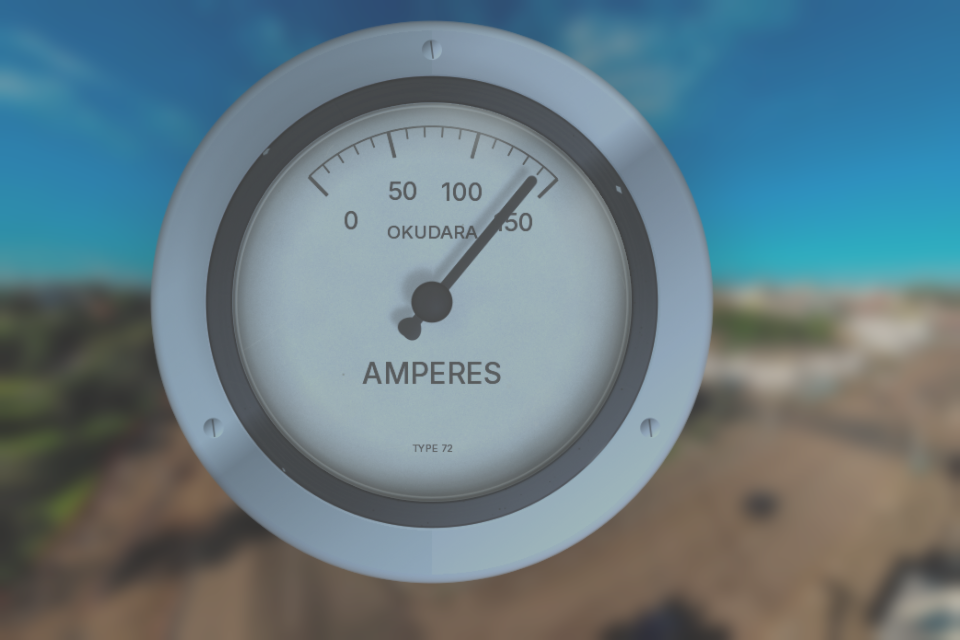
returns 140 A
